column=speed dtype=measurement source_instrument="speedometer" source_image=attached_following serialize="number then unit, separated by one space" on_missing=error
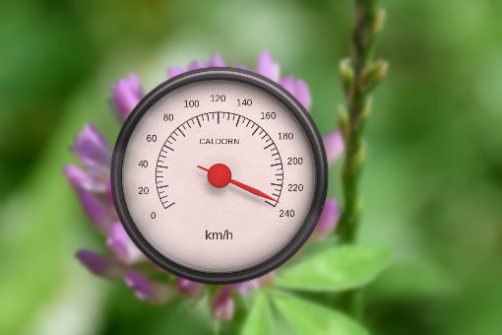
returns 235 km/h
